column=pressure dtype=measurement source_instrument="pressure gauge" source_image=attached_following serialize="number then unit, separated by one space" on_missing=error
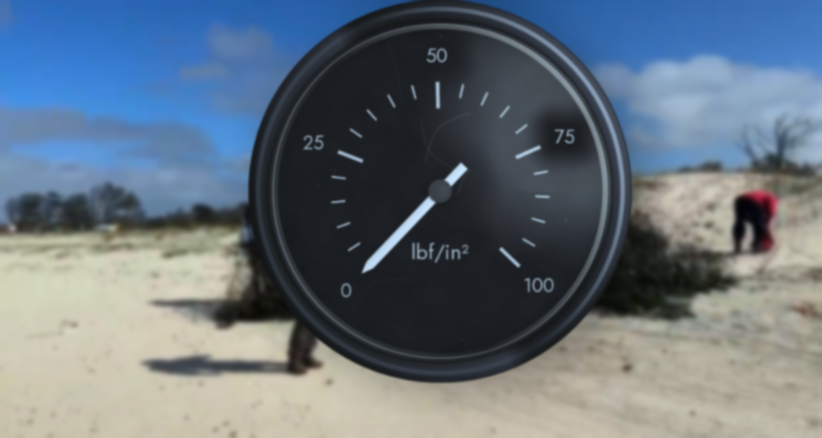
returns 0 psi
